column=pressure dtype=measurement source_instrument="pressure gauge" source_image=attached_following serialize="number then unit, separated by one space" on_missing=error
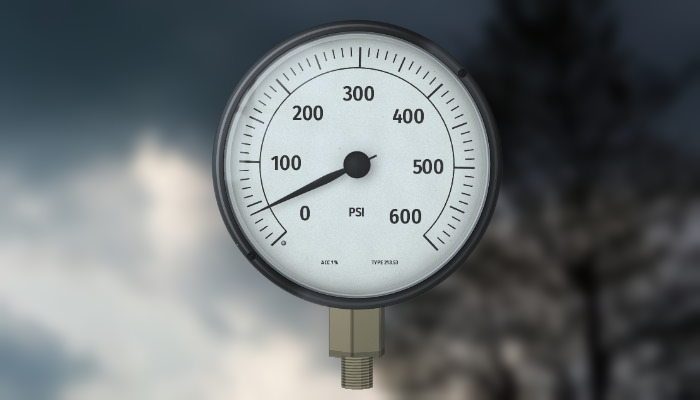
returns 40 psi
